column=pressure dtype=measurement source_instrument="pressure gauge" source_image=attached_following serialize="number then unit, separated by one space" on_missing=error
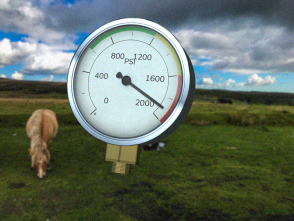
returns 1900 psi
